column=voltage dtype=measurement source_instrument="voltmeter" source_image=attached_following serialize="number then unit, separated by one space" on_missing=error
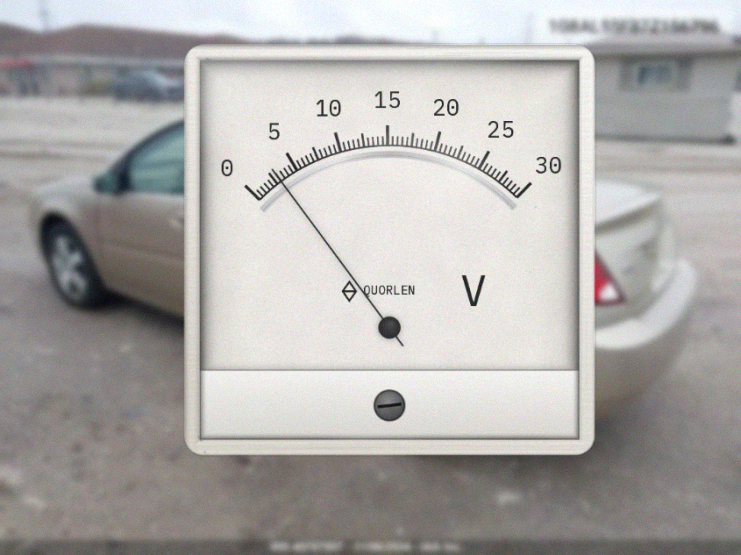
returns 3 V
